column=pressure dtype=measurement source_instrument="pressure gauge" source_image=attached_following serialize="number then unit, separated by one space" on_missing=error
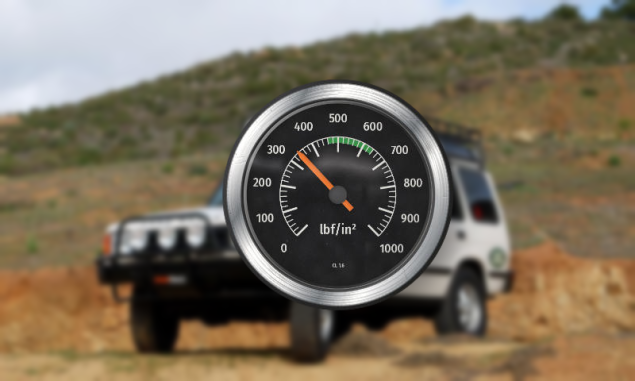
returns 340 psi
